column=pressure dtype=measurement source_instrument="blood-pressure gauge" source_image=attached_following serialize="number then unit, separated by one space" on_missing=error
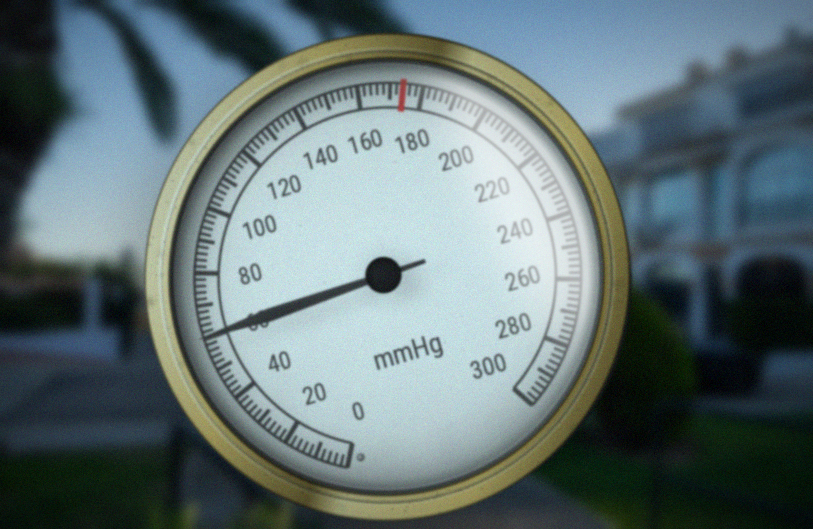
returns 60 mmHg
